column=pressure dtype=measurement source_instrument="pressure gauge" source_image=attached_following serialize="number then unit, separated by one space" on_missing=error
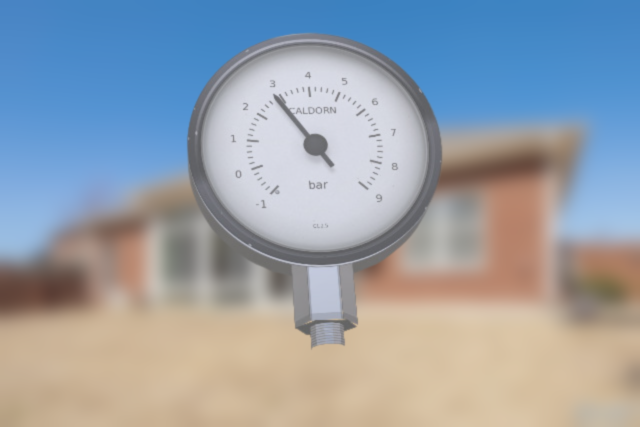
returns 2.8 bar
